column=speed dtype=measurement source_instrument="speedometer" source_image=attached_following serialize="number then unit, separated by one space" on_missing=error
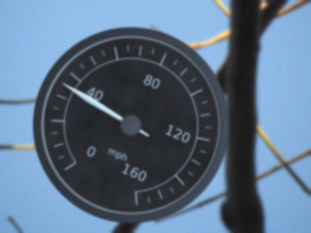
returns 35 mph
